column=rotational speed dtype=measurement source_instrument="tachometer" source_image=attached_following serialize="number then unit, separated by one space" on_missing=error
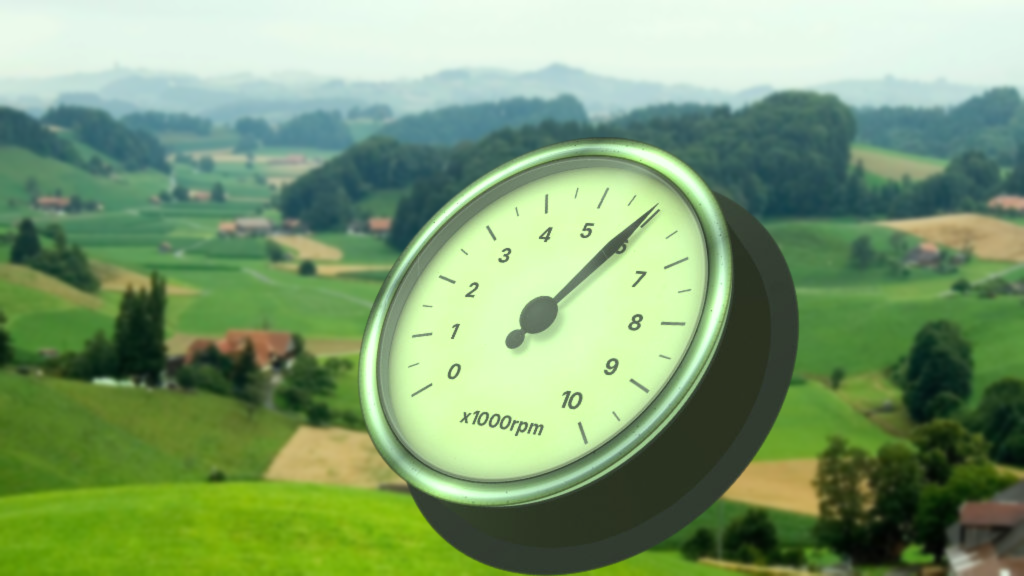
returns 6000 rpm
